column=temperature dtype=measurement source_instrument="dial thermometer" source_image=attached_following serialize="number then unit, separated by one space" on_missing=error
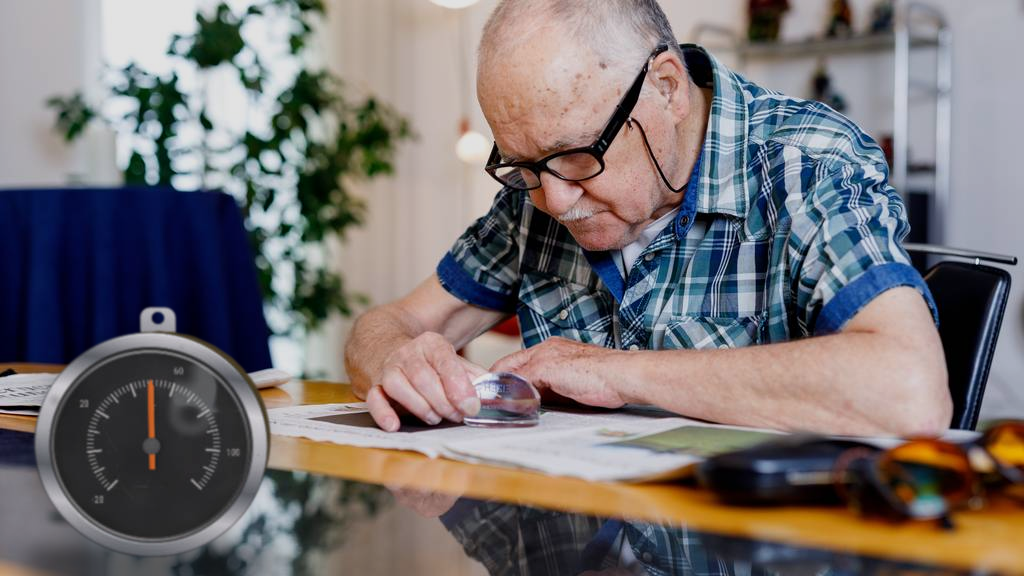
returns 50 °F
